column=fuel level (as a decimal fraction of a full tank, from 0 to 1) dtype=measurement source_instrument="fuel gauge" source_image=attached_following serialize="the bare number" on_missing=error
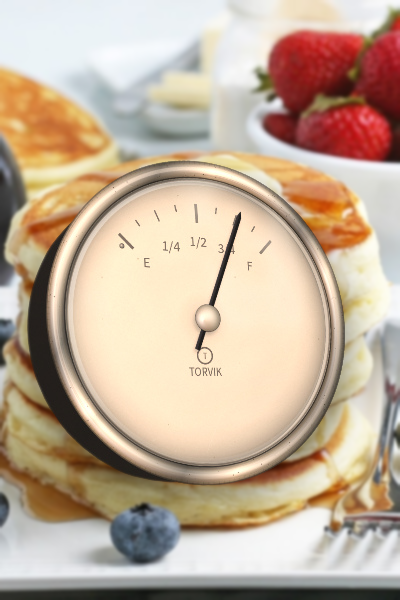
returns 0.75
